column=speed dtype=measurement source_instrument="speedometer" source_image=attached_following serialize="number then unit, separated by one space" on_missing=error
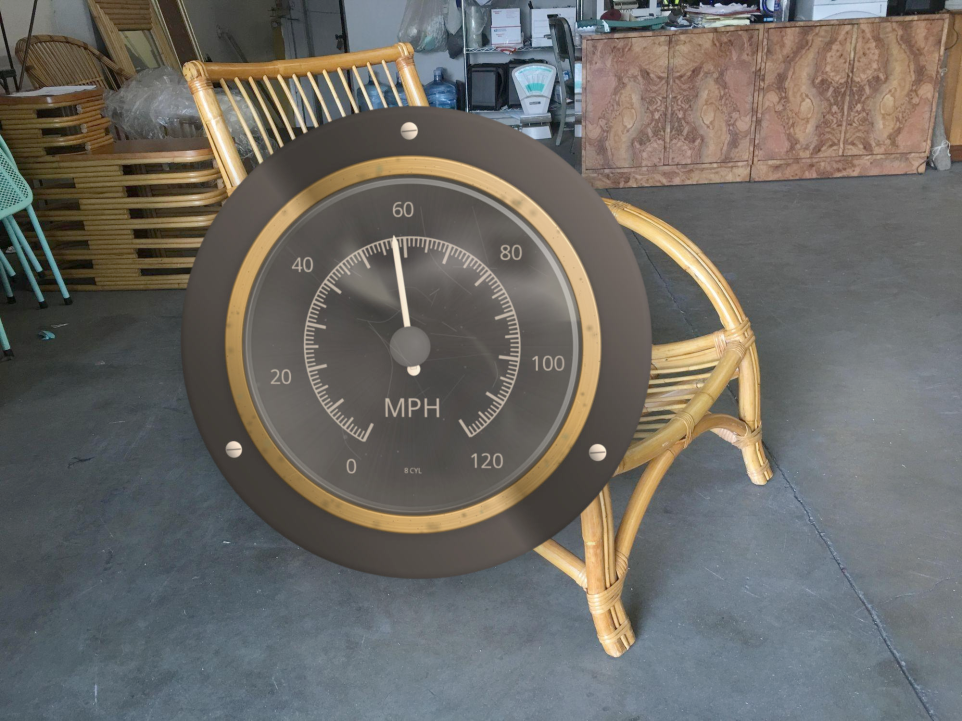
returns 58 mph
